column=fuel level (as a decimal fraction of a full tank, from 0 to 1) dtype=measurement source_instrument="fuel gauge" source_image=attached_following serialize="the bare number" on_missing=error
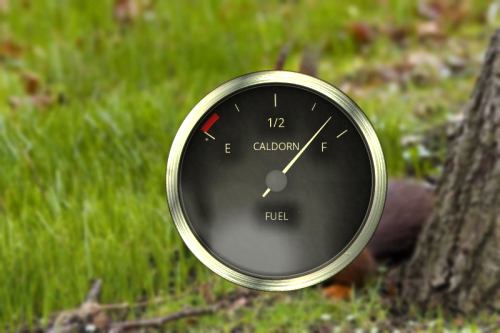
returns 0.875
